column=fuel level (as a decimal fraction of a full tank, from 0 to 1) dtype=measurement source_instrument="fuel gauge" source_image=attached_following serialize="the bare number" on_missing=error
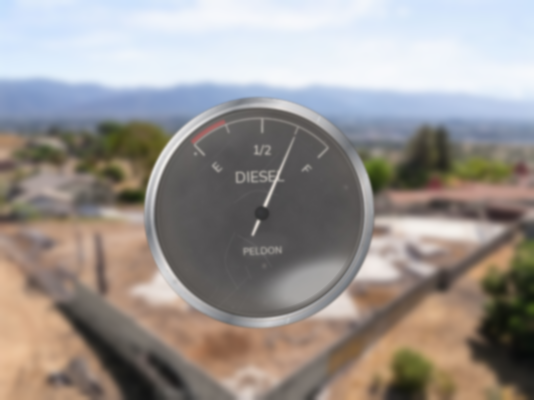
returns 0.75
